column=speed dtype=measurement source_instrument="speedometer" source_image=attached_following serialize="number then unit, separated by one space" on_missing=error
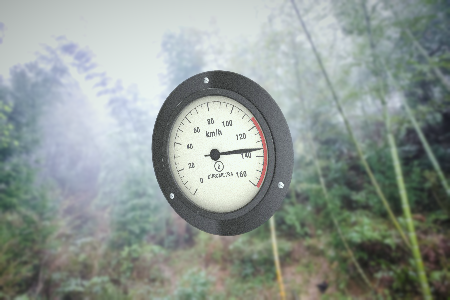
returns 135 km/h
